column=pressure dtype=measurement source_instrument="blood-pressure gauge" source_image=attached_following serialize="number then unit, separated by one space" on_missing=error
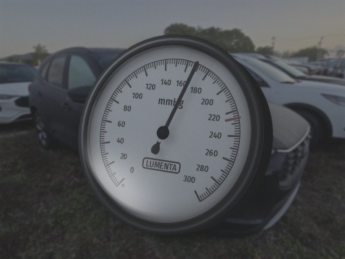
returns 170 mmHg
